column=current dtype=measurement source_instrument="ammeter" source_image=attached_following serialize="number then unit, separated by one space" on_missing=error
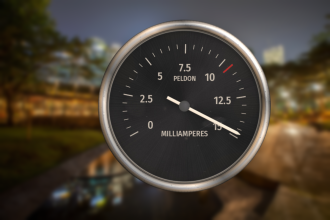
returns 14.75 mA
